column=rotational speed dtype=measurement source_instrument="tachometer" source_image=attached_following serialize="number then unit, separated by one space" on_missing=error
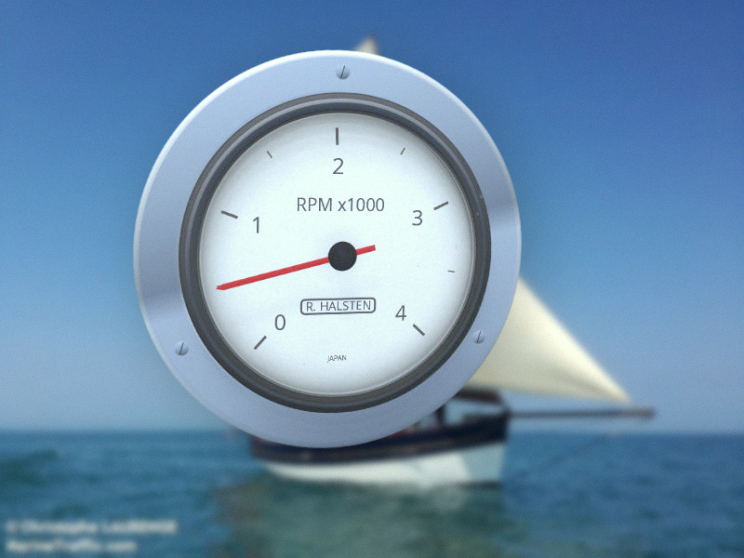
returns 500 rpm
